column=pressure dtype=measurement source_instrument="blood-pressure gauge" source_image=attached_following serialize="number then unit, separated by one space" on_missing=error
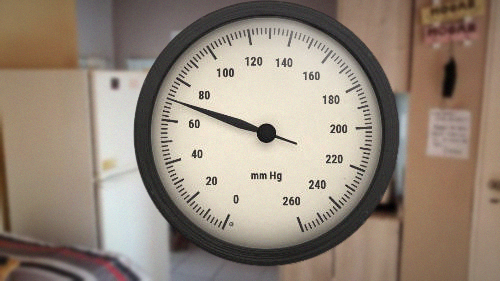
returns 70 mmHg
